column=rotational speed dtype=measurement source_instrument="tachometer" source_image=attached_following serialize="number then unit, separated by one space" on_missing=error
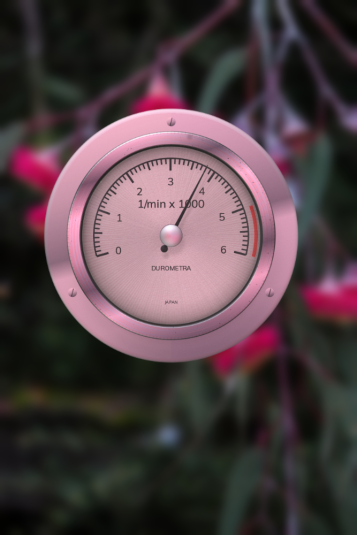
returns 3800 rpm
